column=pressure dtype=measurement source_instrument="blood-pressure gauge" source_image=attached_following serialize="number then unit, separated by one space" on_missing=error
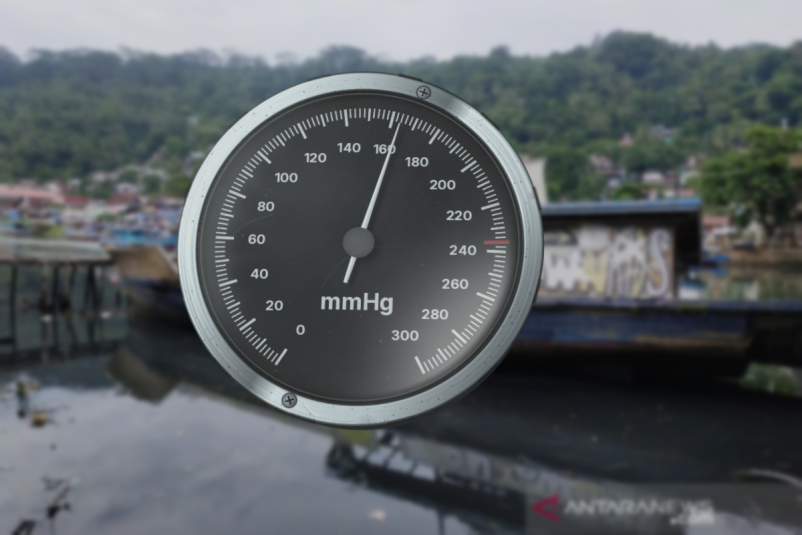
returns 164 mmHg
